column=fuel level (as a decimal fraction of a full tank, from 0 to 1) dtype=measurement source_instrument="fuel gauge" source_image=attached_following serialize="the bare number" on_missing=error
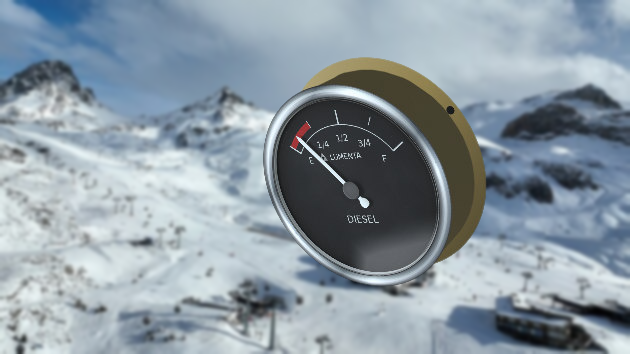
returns 0.125
